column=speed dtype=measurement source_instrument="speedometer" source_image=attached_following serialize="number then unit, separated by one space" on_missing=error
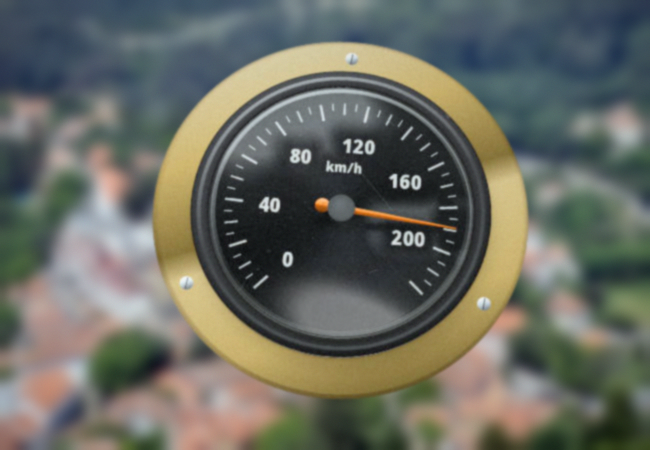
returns 190 km/h
